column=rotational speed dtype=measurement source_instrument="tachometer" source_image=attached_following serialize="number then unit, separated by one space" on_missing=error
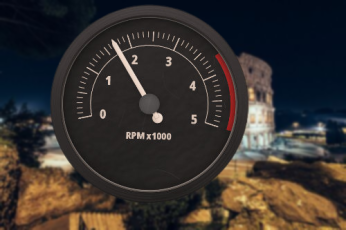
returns 1700 rpm
